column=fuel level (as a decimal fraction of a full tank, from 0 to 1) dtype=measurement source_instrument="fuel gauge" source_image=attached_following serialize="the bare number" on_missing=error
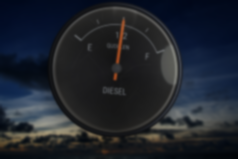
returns 0.5
